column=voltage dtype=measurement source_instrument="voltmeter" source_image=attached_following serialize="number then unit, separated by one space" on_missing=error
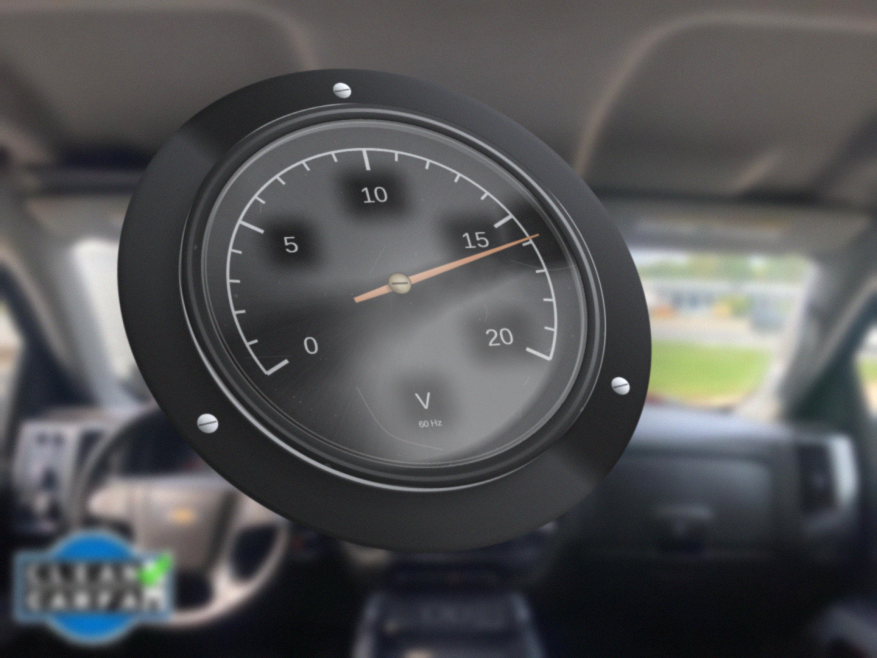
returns 16 V
